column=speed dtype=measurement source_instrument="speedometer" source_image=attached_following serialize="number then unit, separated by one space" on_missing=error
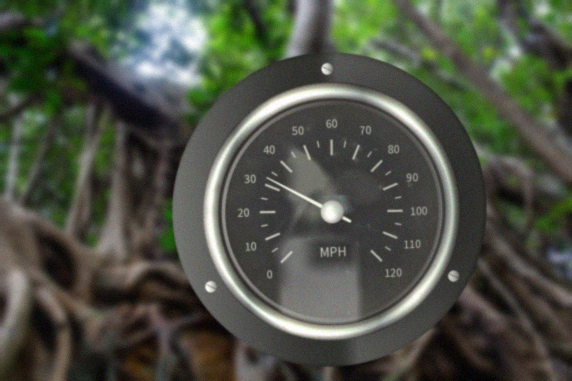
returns 32.5 mph
